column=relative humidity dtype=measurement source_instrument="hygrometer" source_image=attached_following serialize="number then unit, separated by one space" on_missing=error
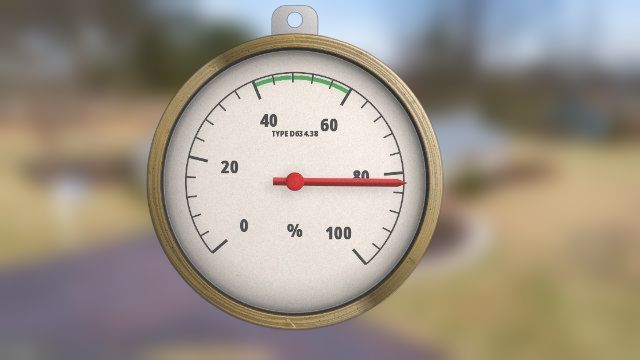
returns 82 %
